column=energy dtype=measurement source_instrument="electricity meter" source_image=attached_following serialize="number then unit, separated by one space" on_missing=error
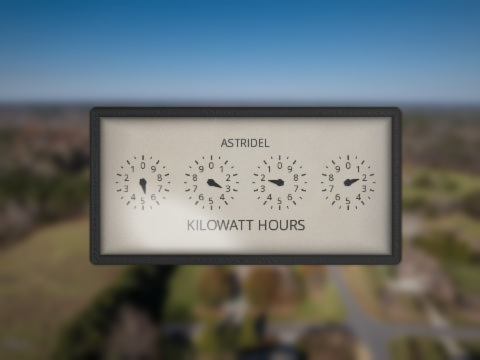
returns 5322 kWh
